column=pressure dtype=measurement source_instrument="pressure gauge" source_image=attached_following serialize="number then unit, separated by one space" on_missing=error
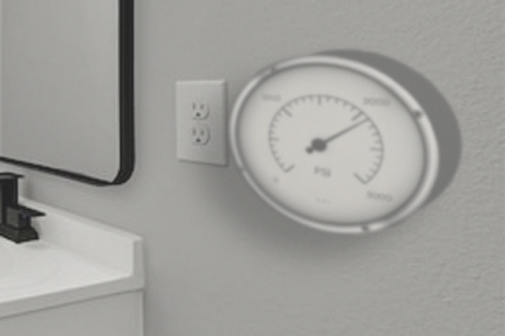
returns 2100 psi
